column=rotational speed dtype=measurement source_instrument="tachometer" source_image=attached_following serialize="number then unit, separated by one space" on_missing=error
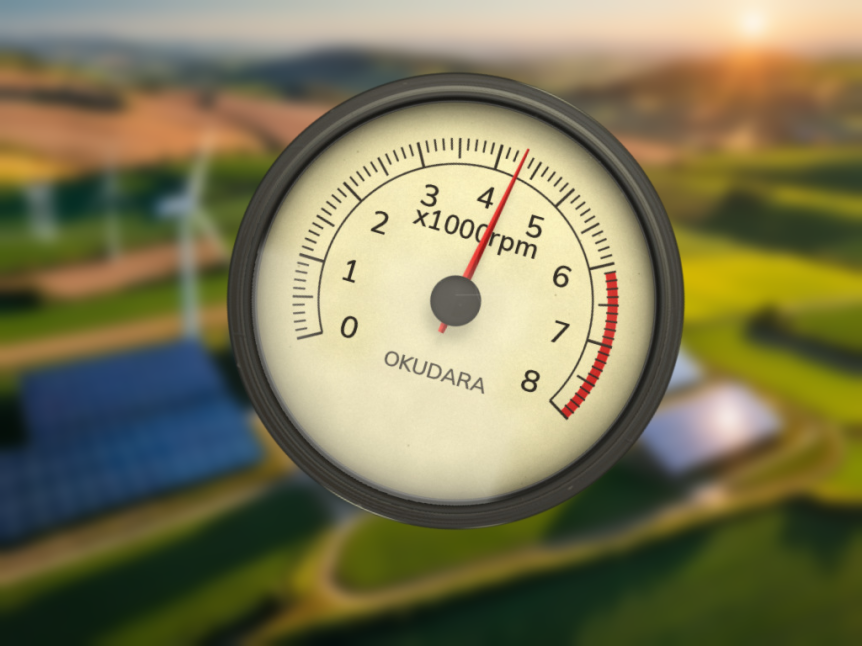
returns 4300 rpm
